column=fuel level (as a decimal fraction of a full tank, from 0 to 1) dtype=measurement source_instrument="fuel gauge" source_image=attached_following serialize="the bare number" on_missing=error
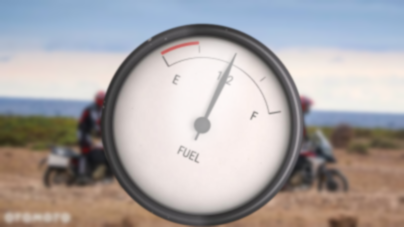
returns 0.5
